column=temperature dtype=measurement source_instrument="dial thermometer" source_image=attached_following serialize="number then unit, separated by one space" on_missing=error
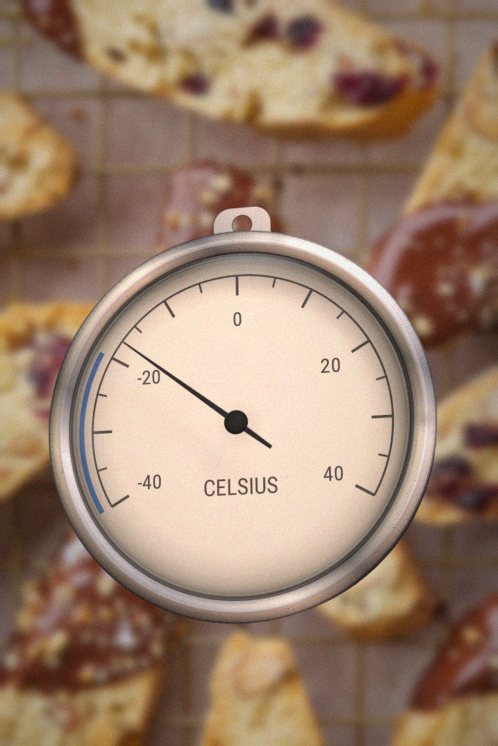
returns -17.5 °C
